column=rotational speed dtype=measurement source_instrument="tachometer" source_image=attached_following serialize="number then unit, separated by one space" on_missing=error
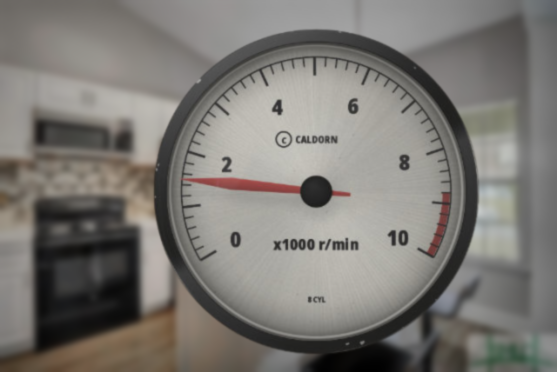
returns 1500 rpm
